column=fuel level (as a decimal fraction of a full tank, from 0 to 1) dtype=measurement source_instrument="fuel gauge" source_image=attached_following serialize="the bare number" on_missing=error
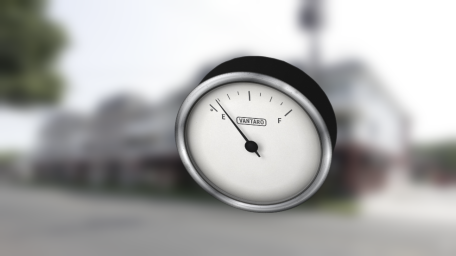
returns 0.125
